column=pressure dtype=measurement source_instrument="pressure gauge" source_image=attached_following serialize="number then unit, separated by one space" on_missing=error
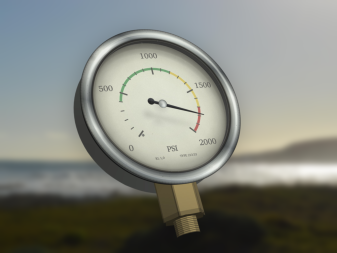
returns 1800 psi
